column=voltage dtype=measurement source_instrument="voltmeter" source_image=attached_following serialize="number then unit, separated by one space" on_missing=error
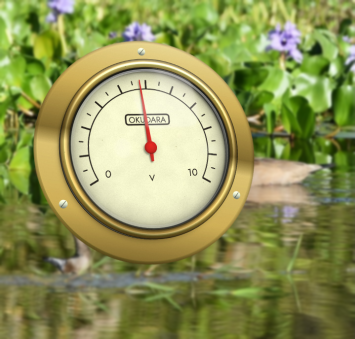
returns 4.75 V
